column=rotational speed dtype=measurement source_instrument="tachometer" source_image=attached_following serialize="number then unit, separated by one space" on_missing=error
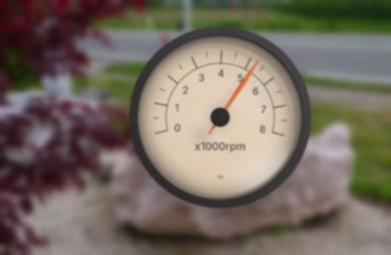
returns 5250 rpm
